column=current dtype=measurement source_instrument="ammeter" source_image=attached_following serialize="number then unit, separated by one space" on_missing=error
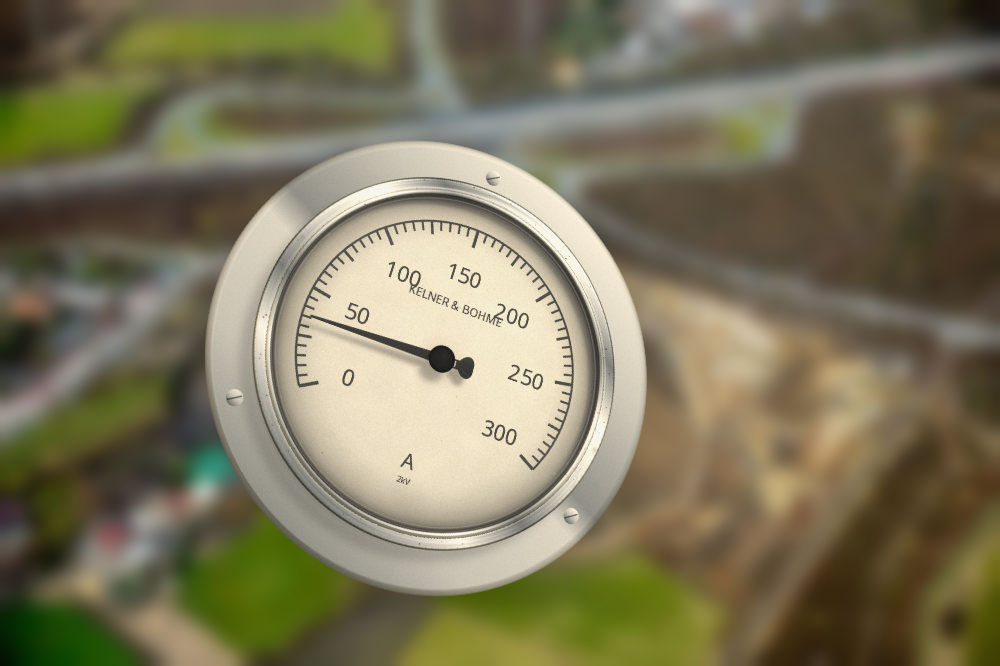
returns 35 A
